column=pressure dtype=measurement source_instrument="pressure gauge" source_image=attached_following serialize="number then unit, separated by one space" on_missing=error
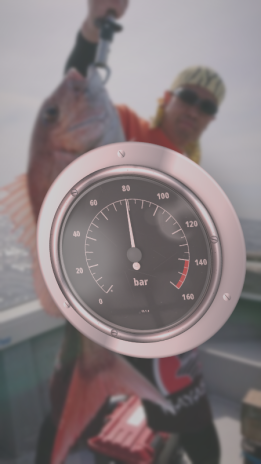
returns 80 bar
